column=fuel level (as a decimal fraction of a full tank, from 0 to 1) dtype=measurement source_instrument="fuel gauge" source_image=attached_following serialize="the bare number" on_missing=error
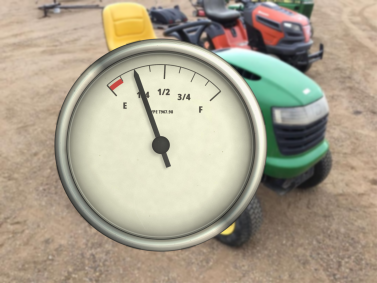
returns 0.25
